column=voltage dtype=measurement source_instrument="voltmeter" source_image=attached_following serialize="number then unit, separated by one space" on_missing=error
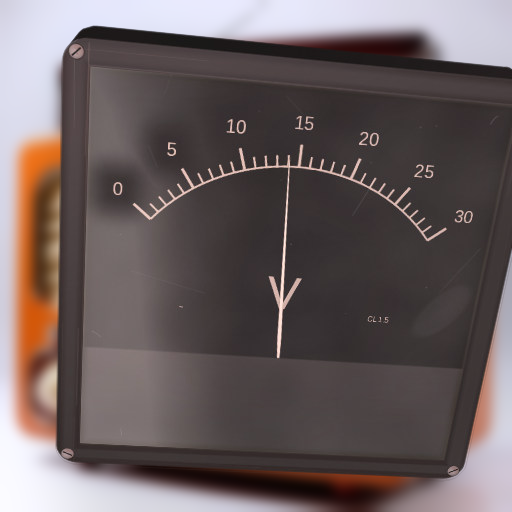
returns 14 V
